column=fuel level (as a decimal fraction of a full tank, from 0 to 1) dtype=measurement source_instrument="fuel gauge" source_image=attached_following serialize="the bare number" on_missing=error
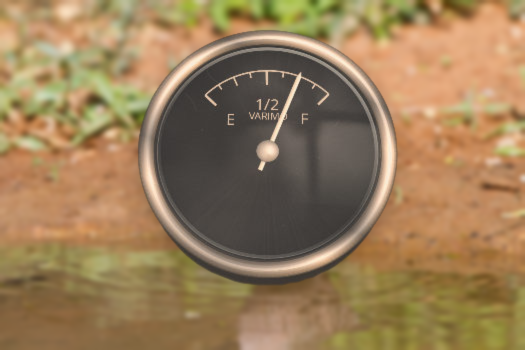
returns 0.75
